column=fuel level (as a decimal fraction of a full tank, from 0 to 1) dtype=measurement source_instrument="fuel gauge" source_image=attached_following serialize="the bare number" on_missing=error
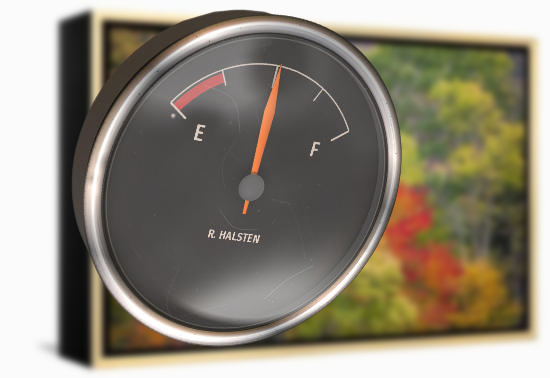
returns 0.5
